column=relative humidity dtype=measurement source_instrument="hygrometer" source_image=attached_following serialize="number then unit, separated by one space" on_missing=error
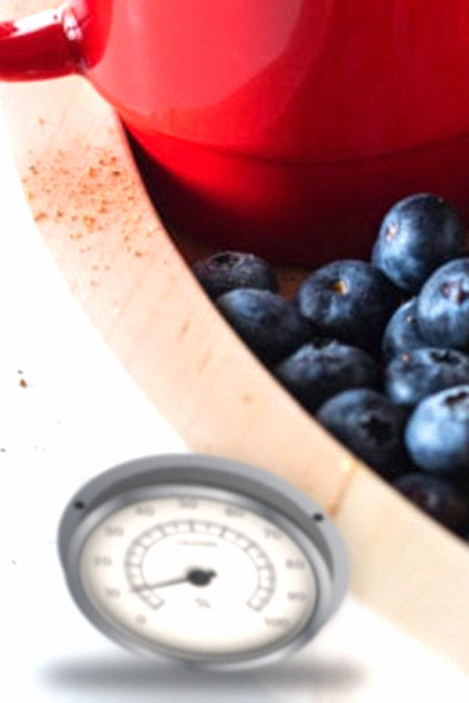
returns 10 %
